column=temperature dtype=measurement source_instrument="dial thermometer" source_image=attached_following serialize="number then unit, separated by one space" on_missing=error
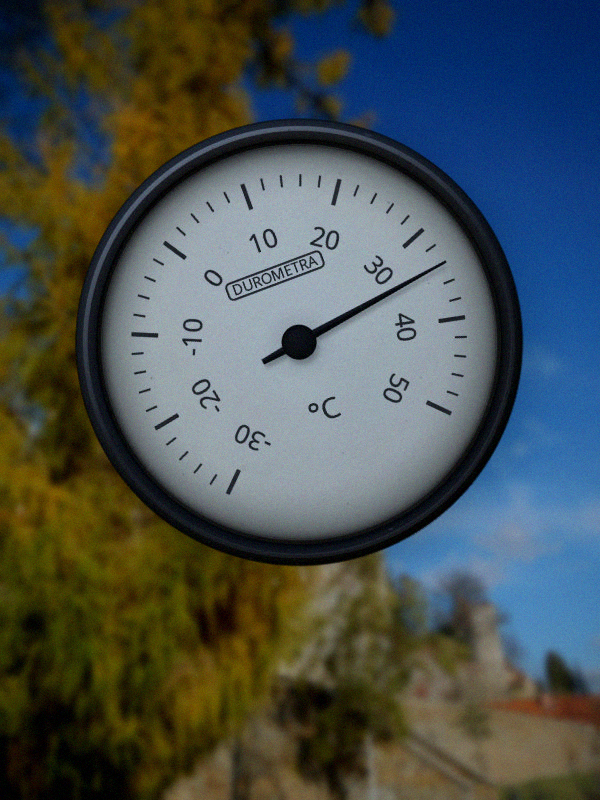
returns 34 °C
